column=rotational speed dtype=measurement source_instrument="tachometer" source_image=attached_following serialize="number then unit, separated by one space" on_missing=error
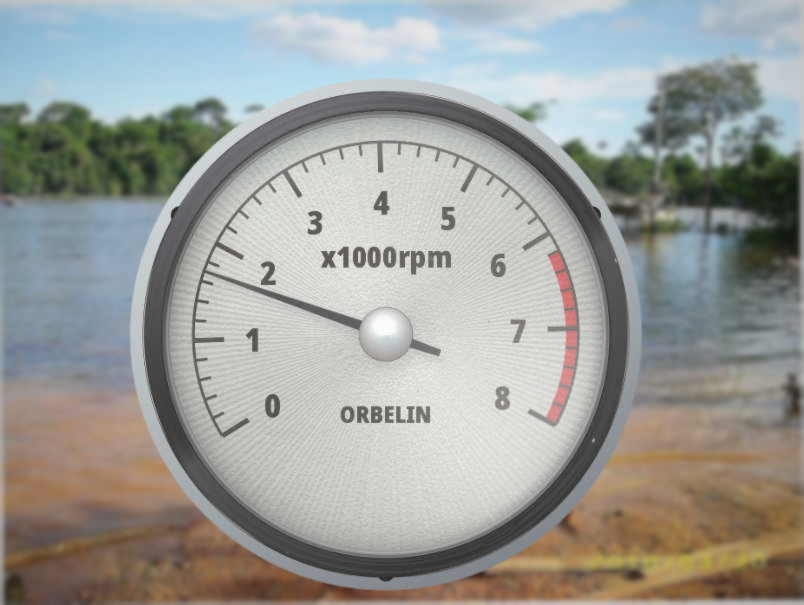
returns 1700 rpm
